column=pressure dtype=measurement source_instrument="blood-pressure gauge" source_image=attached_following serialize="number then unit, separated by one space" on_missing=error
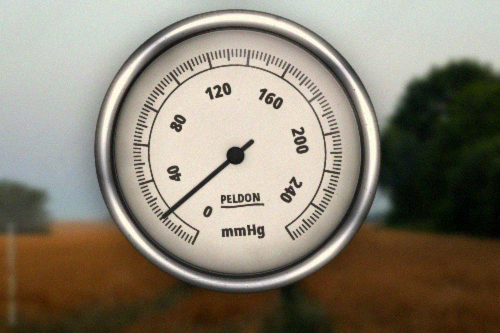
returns 20 mmHg
